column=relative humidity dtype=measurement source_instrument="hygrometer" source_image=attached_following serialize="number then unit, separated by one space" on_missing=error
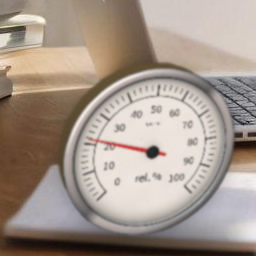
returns 22 %
